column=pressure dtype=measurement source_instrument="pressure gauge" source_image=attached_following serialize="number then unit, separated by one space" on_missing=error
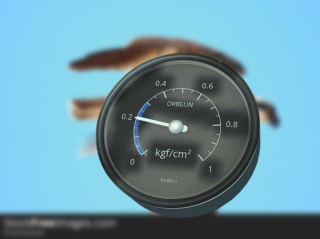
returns 0.2 kg/cm²
